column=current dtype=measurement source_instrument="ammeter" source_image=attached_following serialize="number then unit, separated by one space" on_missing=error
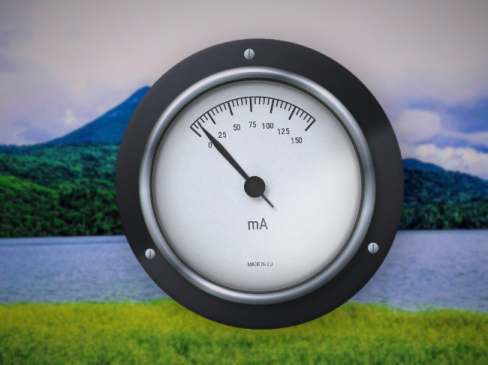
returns 10 mA
